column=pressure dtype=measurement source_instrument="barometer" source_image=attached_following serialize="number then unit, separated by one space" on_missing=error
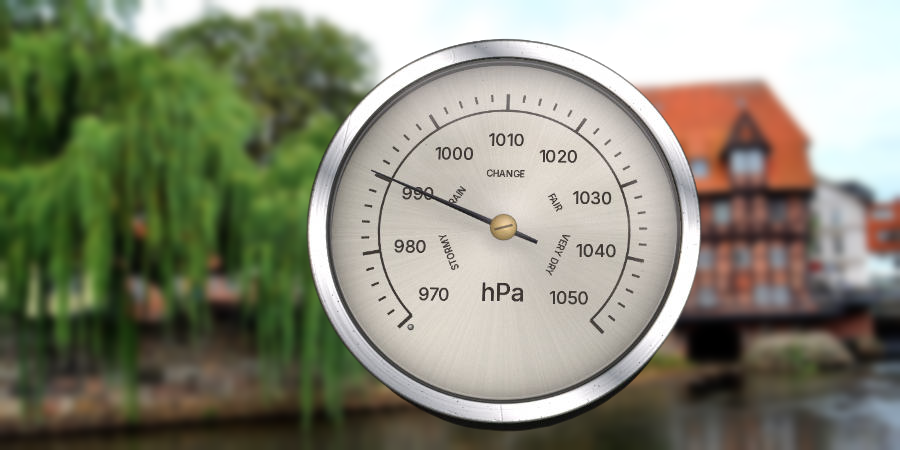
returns 990 hPa
